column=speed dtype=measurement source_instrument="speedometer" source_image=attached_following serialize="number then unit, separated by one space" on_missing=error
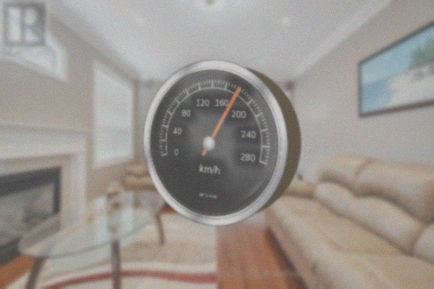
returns 180 km/h
